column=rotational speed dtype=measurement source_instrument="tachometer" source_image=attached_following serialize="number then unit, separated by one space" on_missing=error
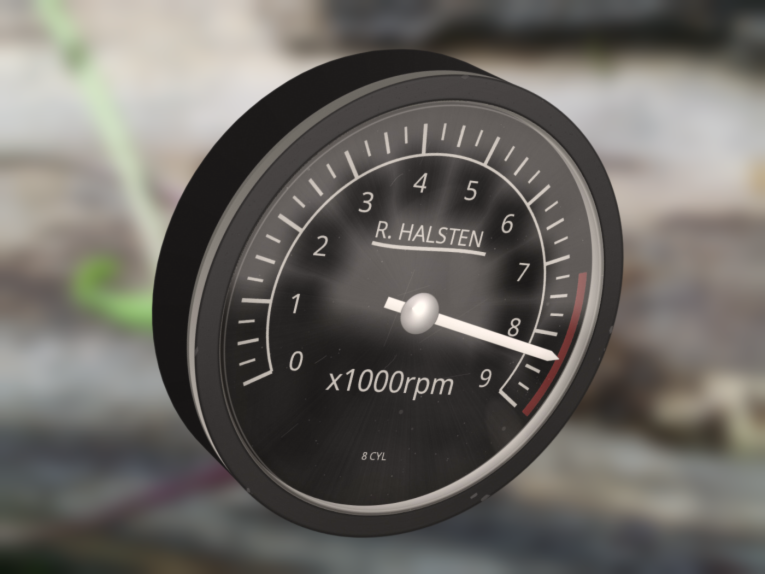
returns 8250 rpm
